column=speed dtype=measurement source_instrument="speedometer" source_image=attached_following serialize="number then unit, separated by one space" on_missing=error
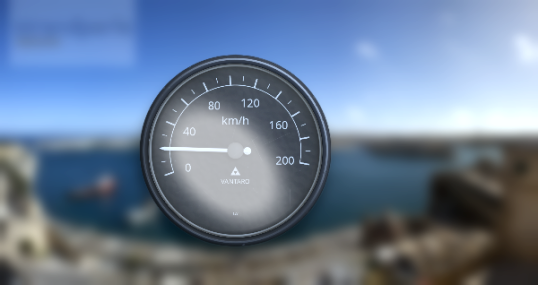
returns 20 km/h
